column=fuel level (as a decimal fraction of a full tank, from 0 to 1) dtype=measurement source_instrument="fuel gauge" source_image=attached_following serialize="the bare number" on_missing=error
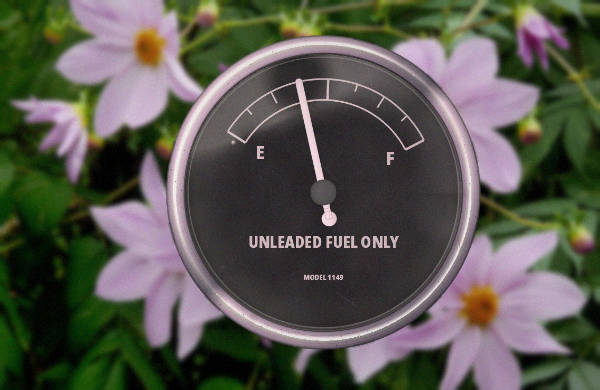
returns 0.375
